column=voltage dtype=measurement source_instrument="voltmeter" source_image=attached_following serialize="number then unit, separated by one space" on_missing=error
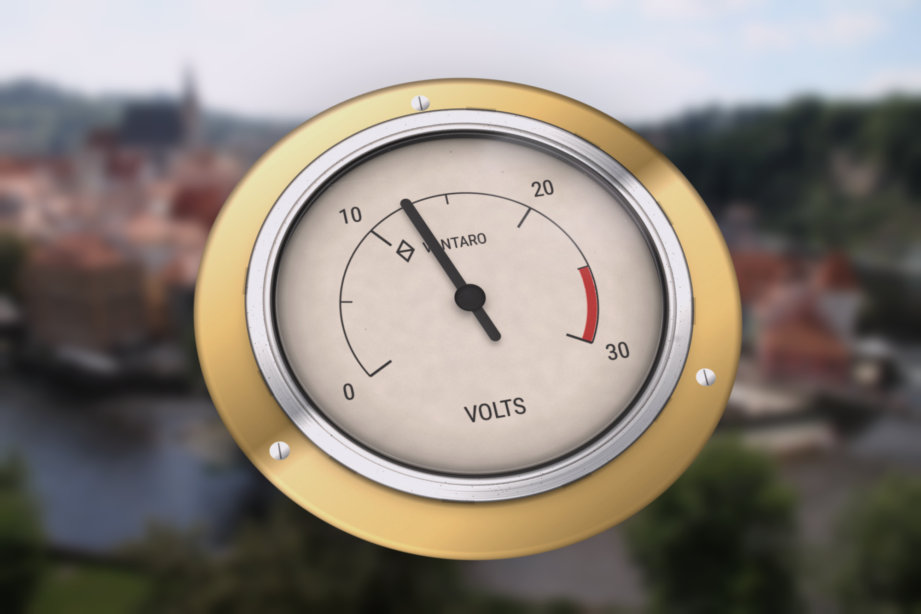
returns 12.5 V
